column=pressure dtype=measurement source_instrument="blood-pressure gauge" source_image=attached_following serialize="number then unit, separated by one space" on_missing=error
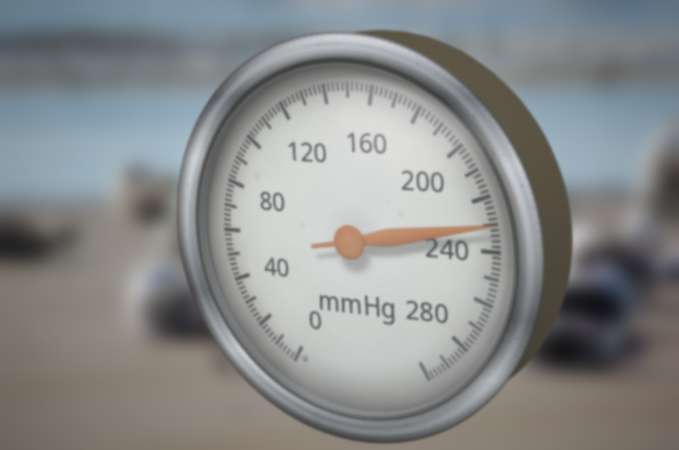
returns 230 mmHg
